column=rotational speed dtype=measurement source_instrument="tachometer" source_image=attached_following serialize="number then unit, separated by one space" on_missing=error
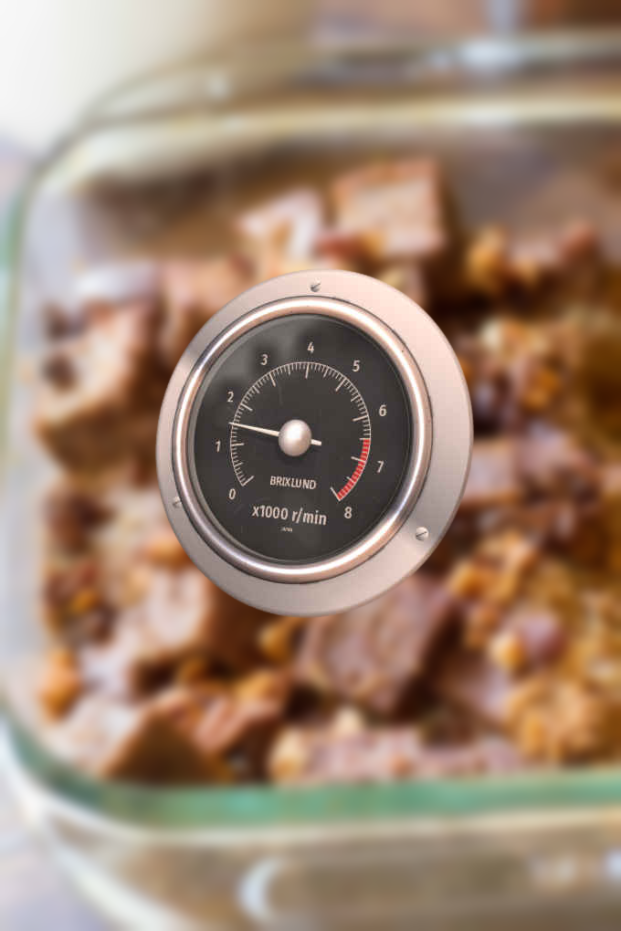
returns 1500 rpm
